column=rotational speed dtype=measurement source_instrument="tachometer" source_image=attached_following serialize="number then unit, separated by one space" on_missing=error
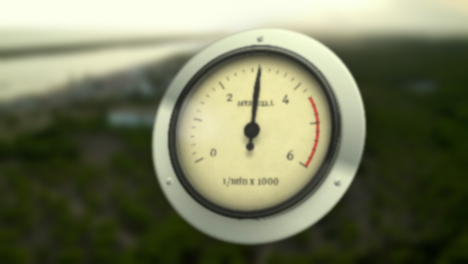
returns 3000 rpm
